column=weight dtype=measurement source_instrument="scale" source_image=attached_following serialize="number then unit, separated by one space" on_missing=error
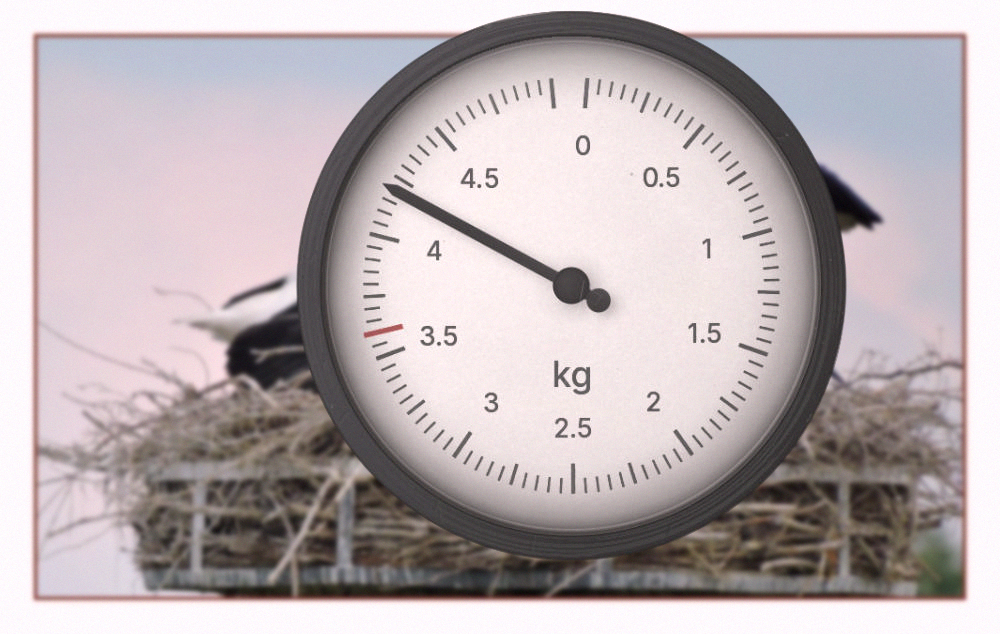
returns 4.2 kg
